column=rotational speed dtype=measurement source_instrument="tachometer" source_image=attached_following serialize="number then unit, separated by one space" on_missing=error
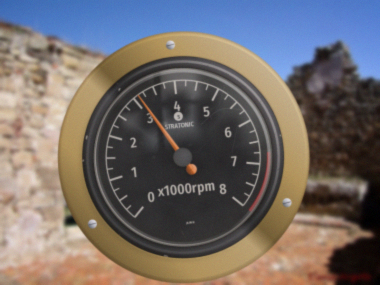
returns 3125 rpm
